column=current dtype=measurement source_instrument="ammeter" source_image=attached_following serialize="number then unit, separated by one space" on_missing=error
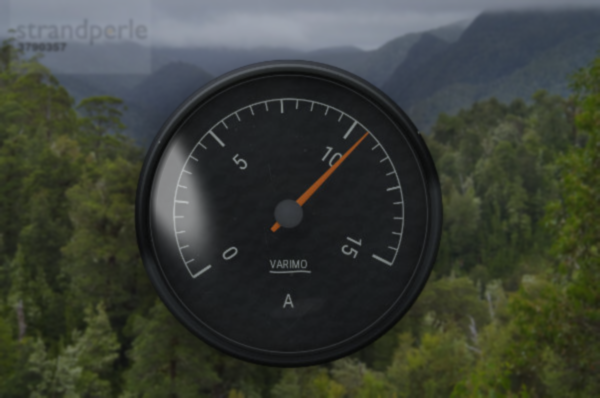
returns 10.5 A
